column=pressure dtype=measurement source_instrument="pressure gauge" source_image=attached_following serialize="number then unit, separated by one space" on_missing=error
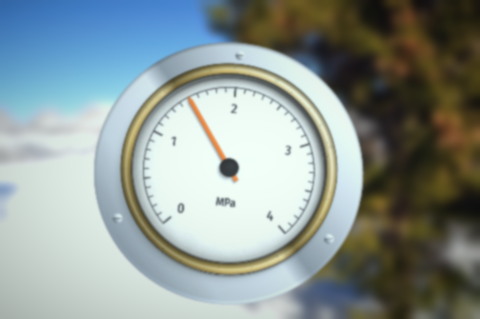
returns 1.5 MPa
